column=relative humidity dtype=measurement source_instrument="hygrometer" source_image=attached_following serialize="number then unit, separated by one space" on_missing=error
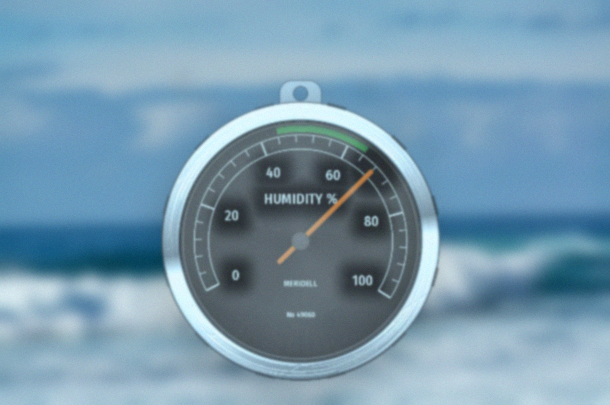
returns 68 %
